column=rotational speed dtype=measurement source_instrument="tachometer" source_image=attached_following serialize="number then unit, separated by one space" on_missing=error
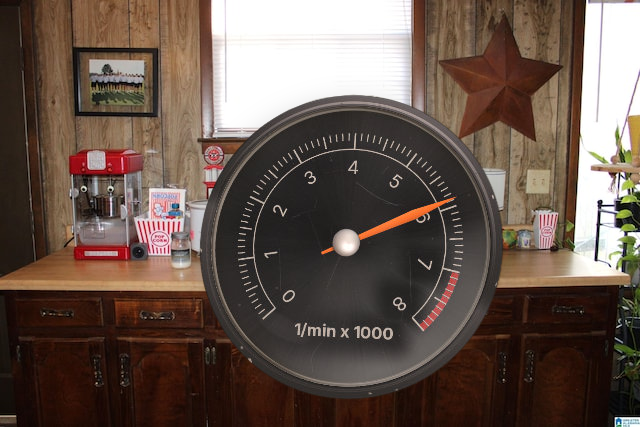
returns 5900 rpm
